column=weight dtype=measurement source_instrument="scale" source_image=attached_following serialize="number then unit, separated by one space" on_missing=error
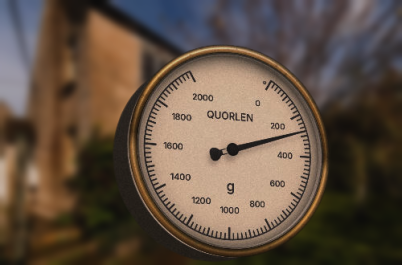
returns 280 g
